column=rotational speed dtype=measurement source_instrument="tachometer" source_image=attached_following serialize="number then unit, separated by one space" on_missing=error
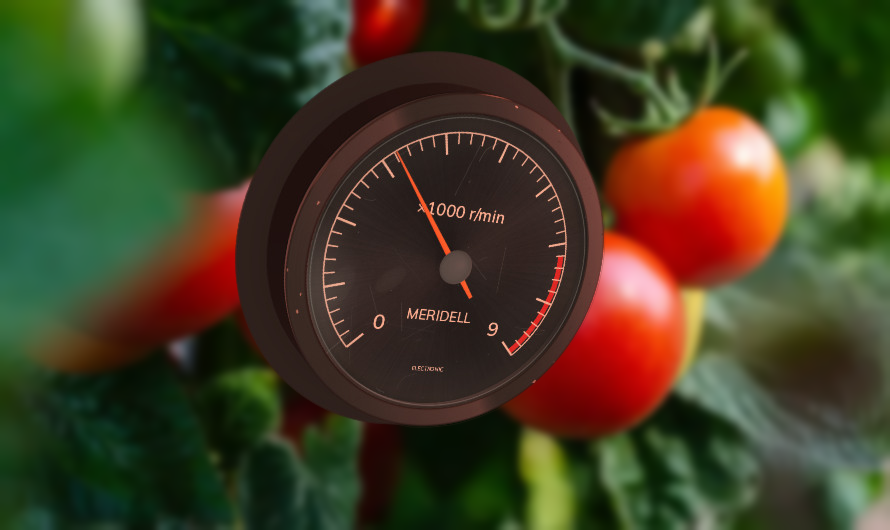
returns 3200 rpm
